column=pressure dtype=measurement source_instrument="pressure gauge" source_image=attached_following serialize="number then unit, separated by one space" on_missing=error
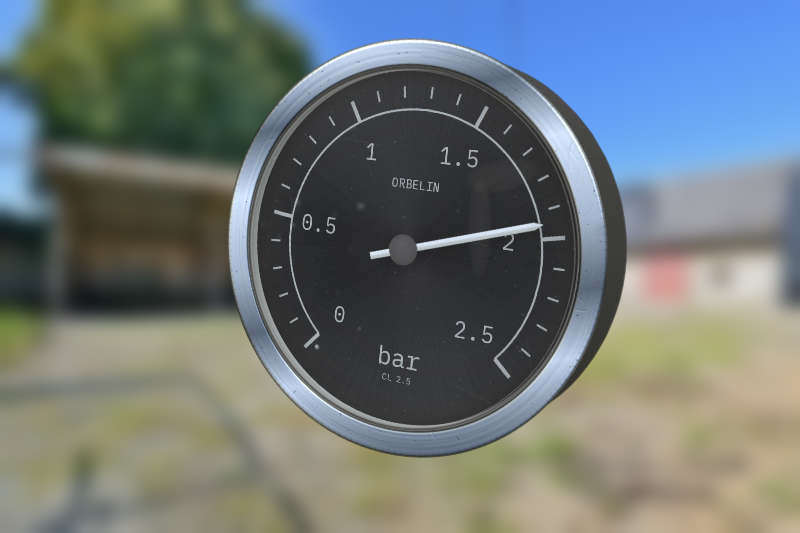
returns 1.95 bar
